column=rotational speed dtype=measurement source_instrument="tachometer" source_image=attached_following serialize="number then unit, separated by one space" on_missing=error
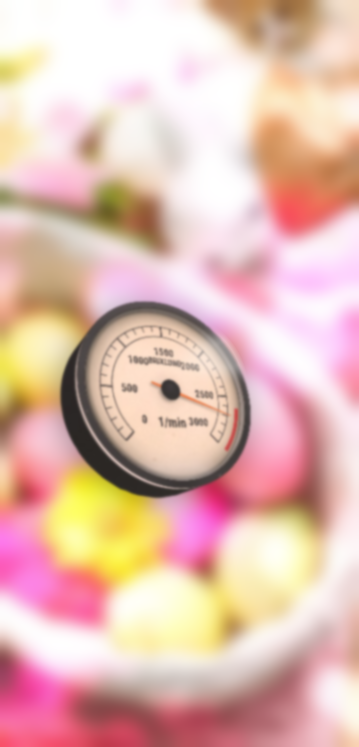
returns 2700 rpm
